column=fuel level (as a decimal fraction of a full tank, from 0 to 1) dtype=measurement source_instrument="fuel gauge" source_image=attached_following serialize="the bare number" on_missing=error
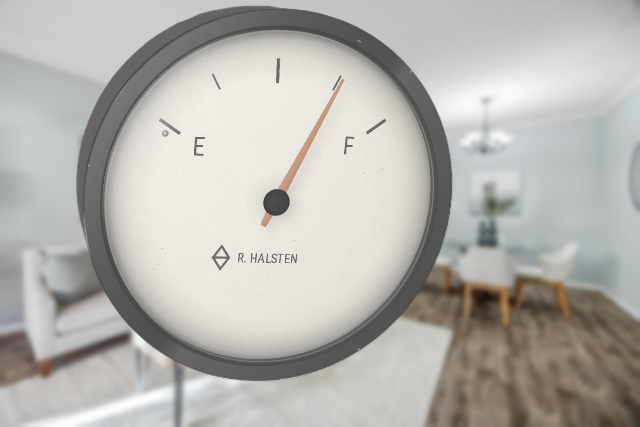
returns 0.75
